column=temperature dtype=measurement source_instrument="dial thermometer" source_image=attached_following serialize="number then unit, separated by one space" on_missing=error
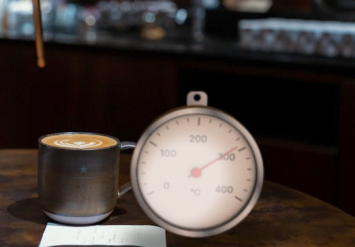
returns 290 °C
